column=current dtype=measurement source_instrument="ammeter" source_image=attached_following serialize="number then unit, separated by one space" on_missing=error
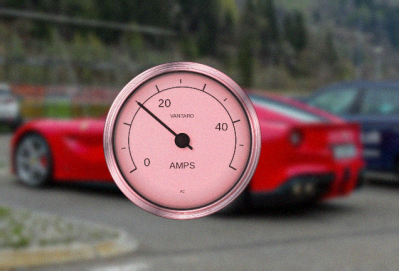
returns 15 A
